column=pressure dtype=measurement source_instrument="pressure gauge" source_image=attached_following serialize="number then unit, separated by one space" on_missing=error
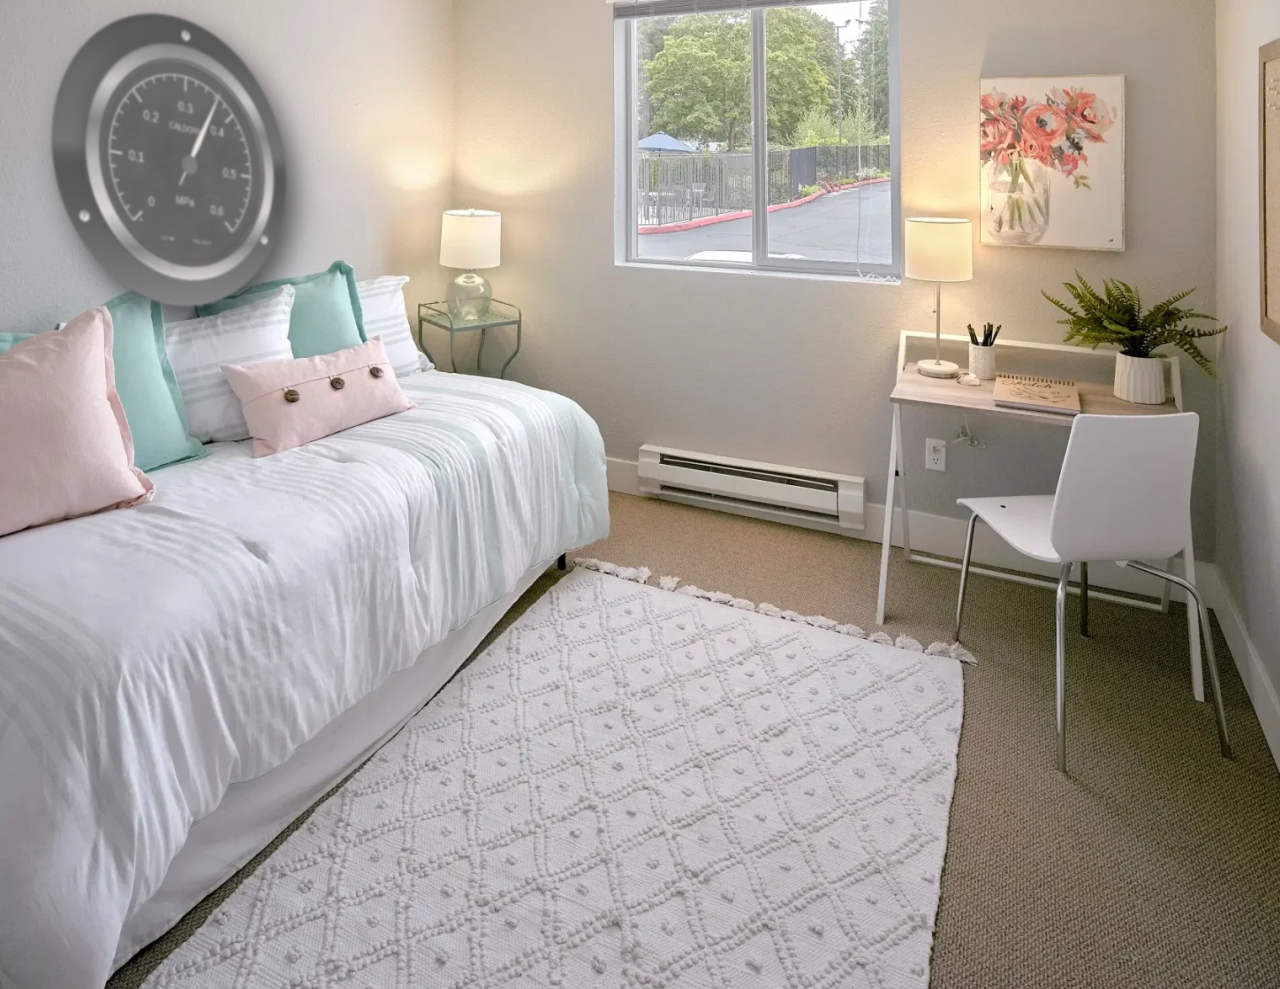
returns 0.36 MPa
